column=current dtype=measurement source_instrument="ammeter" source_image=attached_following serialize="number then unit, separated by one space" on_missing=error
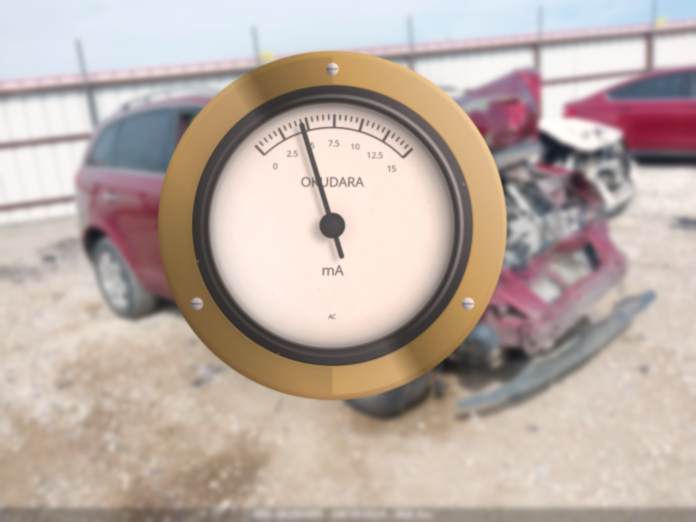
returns 4.5 mA
